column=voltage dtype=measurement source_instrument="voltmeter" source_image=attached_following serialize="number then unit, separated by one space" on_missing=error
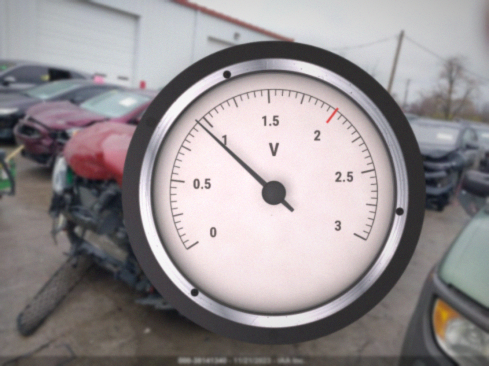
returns 0.95 V
